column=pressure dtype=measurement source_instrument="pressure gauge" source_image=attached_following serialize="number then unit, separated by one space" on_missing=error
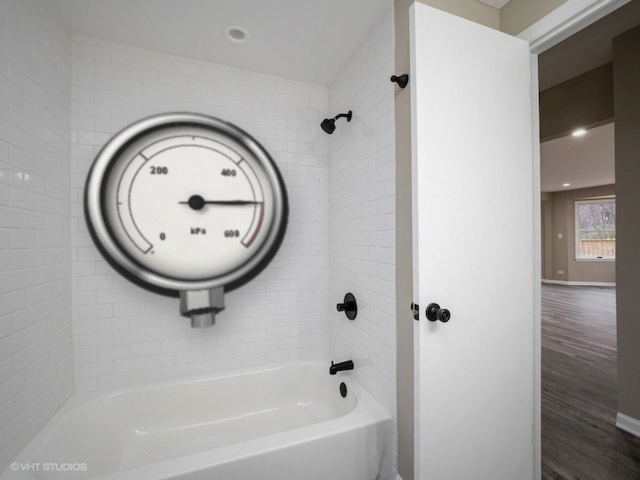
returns 500 kPa
